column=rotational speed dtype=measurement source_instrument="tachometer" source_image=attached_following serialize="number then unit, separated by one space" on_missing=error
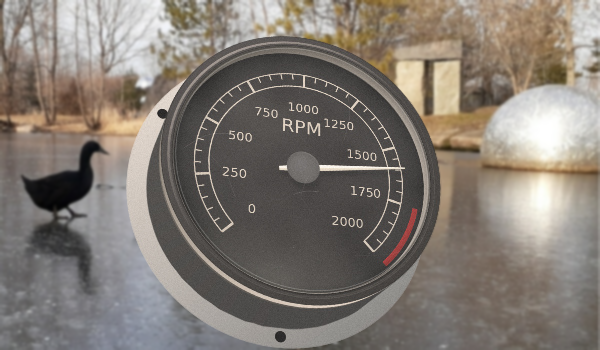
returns 1600 rpm
